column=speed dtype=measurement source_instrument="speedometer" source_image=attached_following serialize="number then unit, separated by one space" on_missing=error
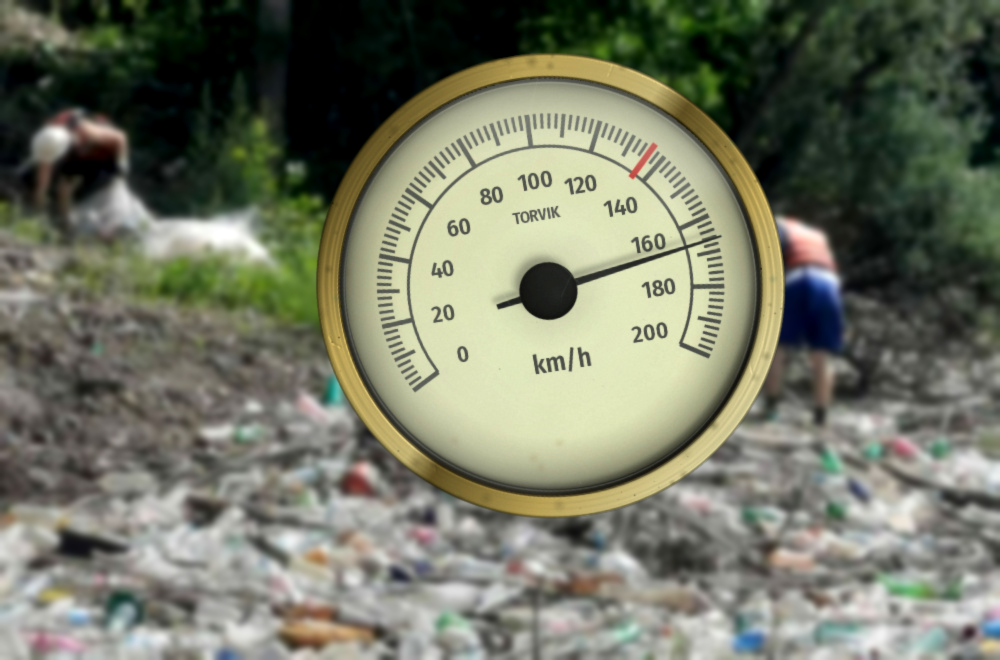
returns 166 km/h
